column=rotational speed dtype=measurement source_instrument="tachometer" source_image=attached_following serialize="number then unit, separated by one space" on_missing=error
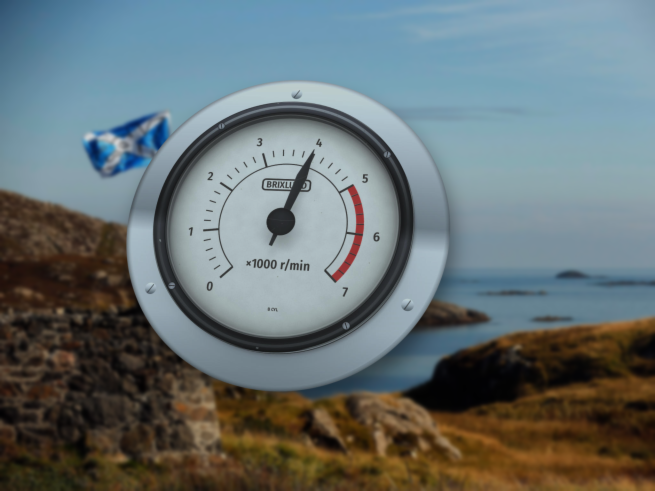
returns 4000 rpm
